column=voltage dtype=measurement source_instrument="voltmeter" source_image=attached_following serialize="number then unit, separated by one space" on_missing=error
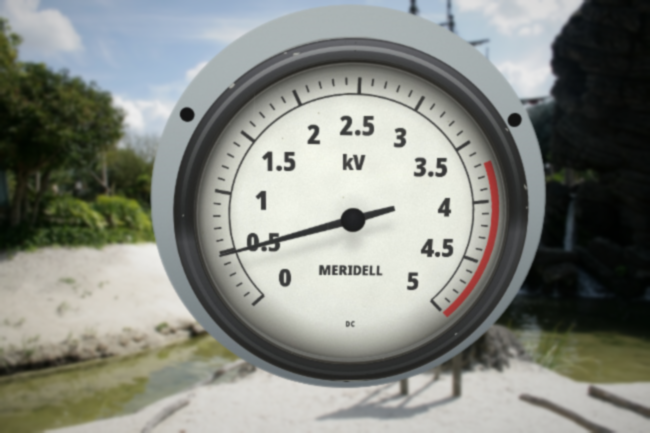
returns 0.5 kV
